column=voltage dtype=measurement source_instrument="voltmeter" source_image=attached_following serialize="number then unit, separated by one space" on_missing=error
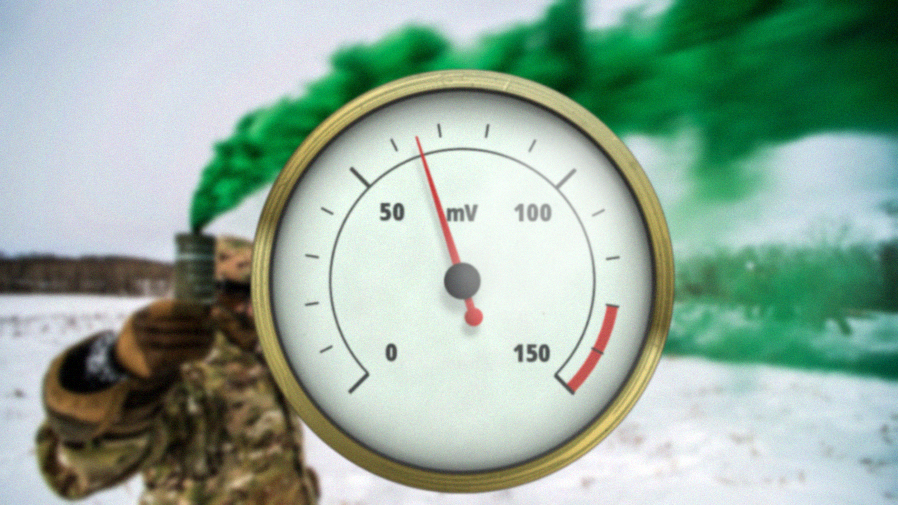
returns 65 mV
